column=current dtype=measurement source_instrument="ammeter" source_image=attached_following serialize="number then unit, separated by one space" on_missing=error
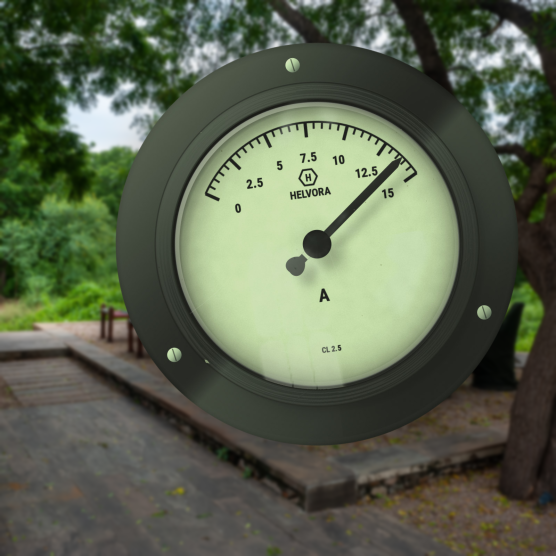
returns 13.75 A
